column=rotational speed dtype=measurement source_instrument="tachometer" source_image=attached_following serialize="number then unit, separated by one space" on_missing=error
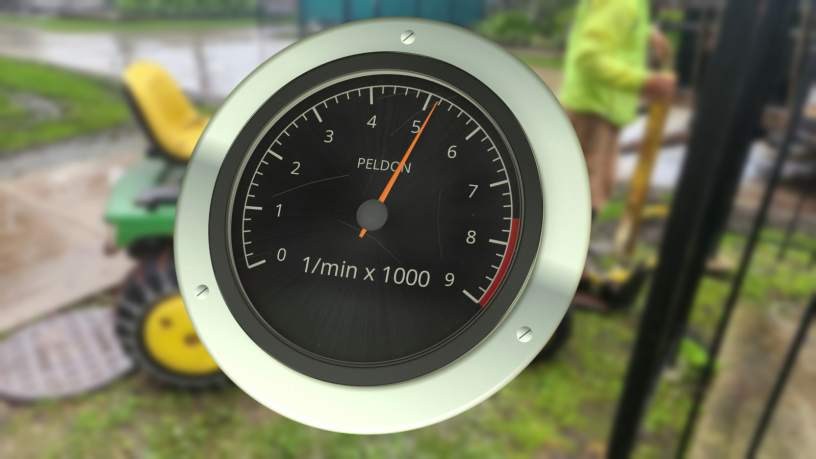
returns 5200 rpm
